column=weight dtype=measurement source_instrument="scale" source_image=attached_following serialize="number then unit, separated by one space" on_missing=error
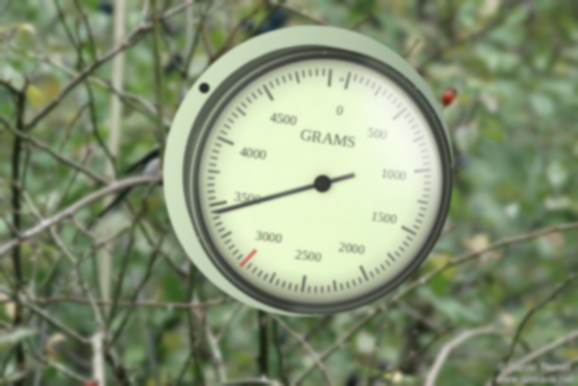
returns 3450 g
